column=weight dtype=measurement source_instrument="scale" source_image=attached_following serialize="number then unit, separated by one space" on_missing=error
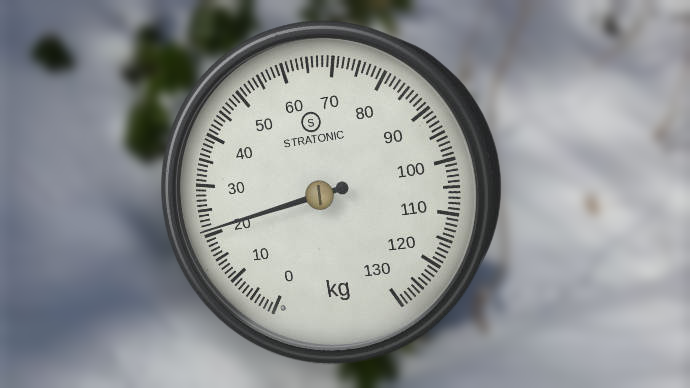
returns 21 kg
